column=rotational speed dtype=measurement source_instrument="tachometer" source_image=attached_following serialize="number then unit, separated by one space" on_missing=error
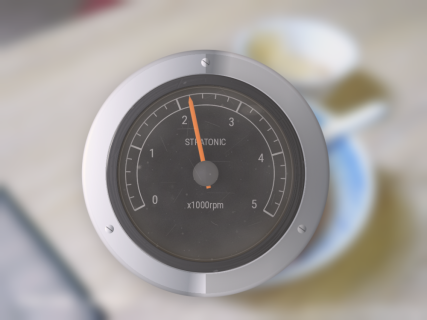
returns 2200 rpm
